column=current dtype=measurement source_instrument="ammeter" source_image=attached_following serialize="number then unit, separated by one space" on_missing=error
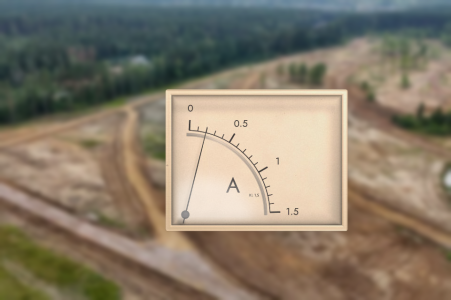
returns 0.2 A
